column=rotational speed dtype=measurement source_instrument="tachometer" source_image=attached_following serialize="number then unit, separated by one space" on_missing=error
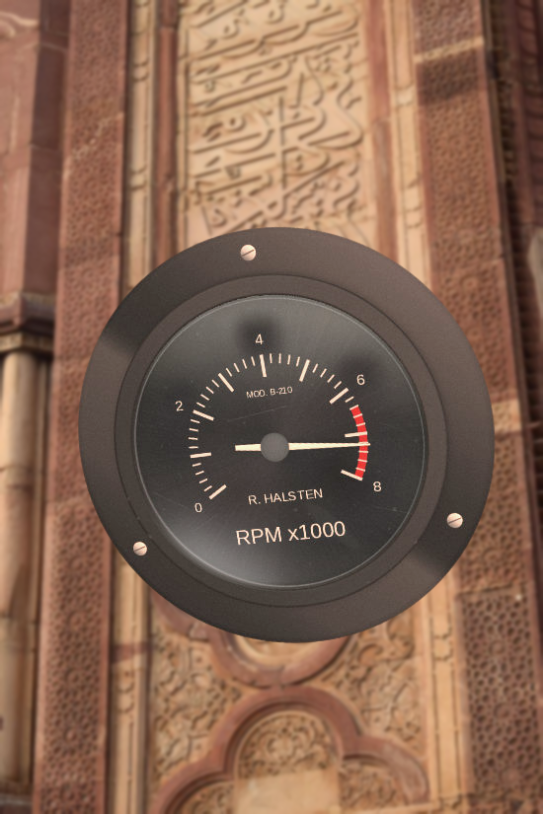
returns 7200 rpm
